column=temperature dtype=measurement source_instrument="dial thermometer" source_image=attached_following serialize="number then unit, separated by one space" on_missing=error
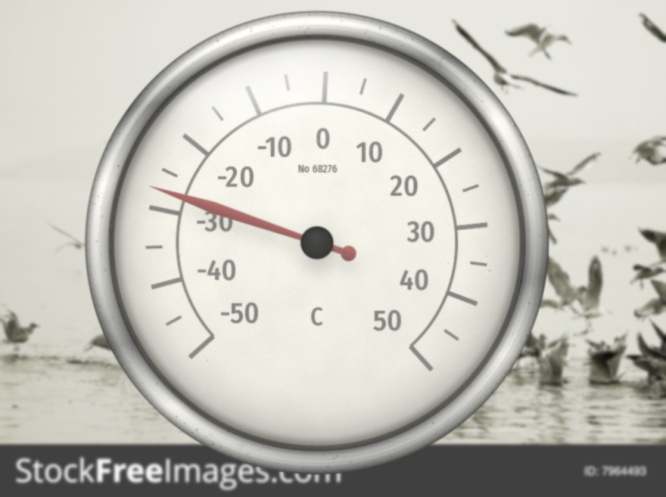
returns -27.5 °C
